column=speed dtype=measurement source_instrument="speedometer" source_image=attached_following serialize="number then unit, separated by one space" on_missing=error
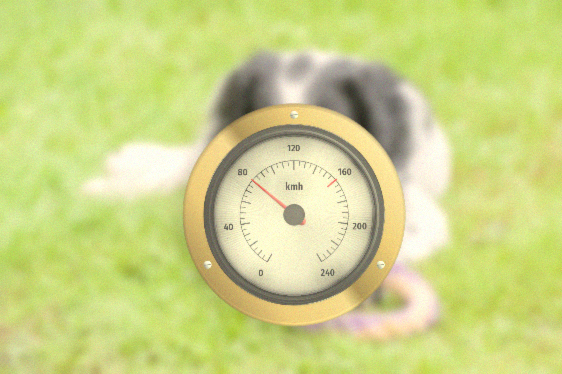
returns 80 km/h
